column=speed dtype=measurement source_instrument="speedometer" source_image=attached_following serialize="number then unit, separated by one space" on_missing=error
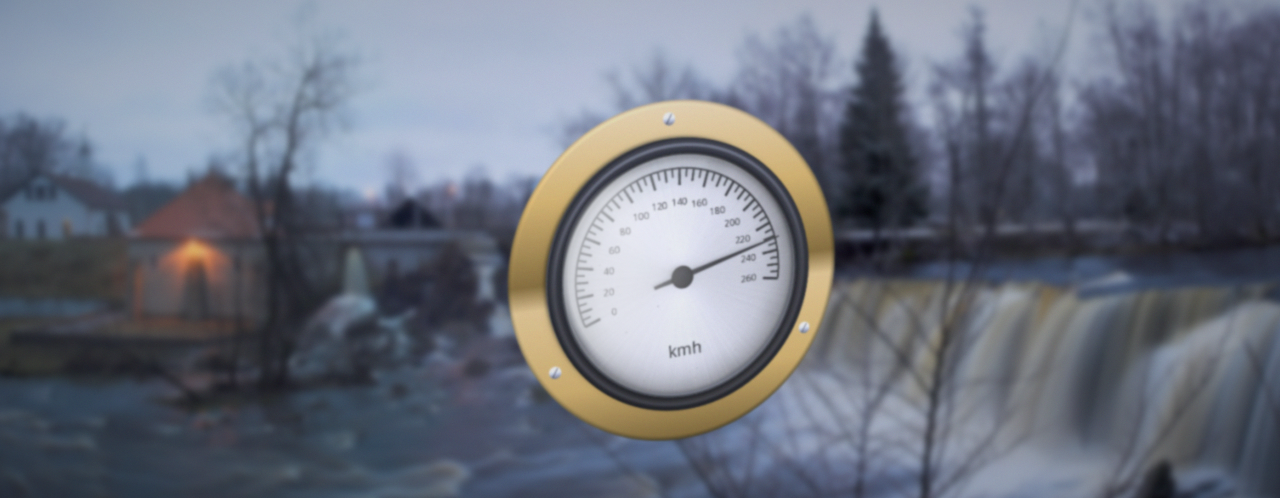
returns 230 km/h
